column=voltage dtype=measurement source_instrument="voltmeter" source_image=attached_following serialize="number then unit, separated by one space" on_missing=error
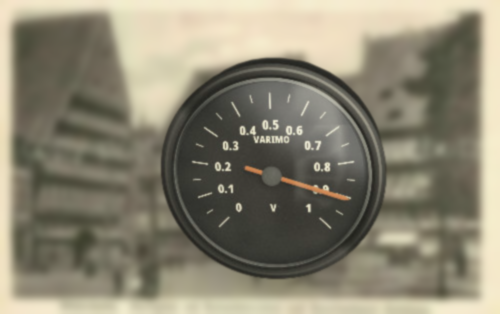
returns 0.9 V
